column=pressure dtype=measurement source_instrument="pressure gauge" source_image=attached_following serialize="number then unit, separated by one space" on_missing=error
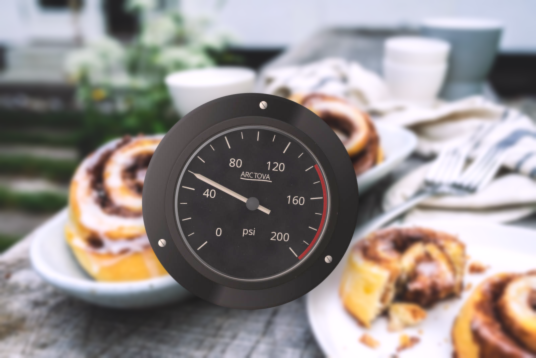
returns 50 psi
